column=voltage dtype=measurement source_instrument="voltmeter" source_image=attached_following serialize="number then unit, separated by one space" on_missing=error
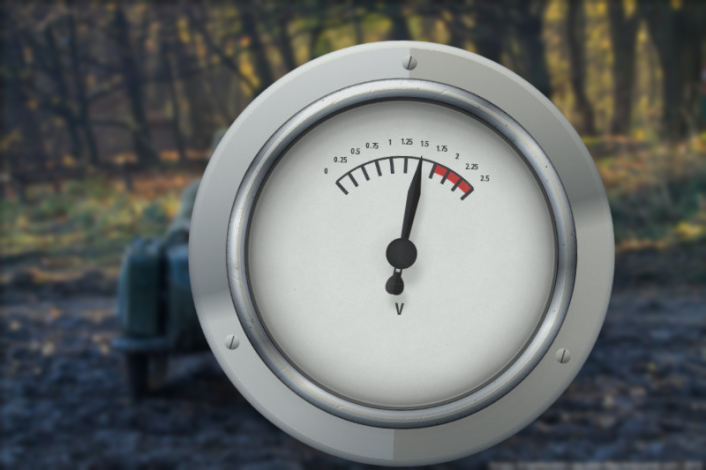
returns 1.5 V
